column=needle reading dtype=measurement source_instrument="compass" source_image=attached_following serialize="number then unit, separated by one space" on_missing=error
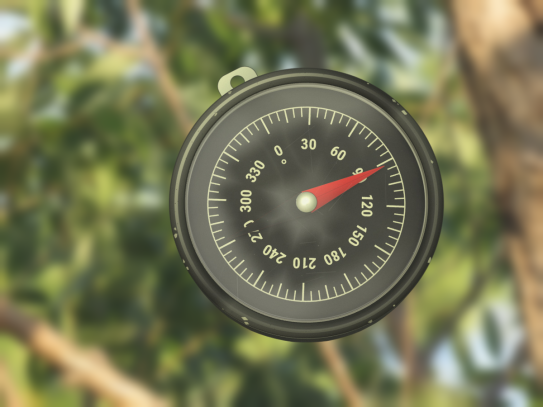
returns 92.5 °
